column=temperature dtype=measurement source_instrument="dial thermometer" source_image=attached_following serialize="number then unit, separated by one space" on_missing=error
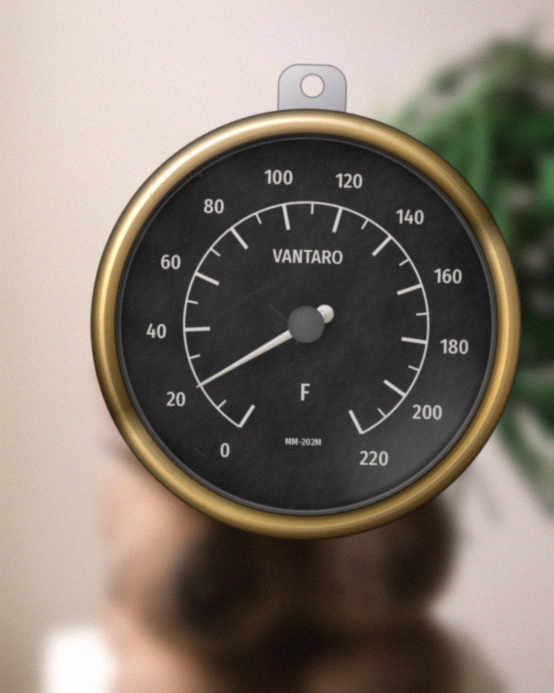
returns 20 °F
